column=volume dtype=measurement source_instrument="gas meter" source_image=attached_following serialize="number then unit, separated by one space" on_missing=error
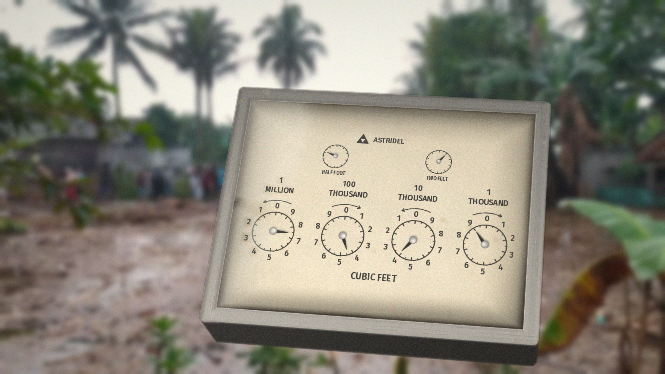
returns 743900 ft³
